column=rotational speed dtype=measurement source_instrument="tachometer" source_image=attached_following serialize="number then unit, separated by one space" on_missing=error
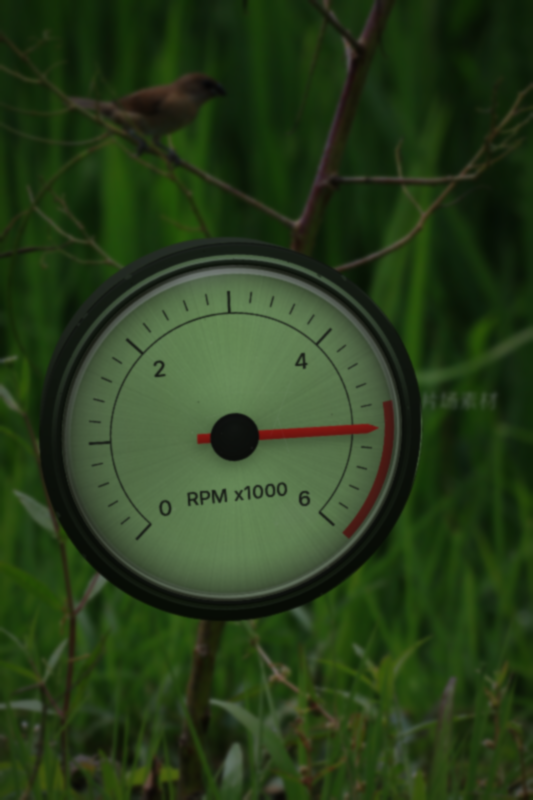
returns 5000 rpm
